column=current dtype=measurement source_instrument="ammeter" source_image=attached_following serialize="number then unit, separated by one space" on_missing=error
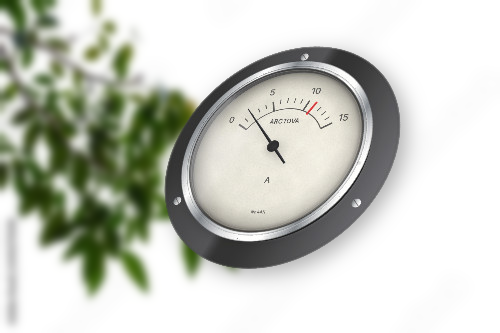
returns 2 A
